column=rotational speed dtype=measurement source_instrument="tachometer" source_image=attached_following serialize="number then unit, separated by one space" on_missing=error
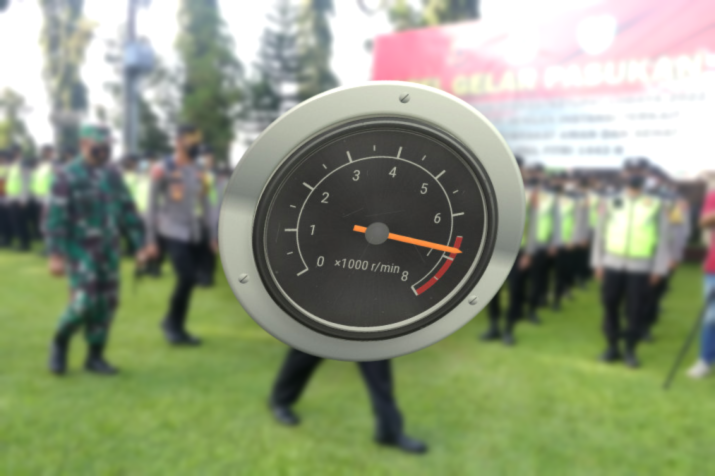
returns 6750 rpm
